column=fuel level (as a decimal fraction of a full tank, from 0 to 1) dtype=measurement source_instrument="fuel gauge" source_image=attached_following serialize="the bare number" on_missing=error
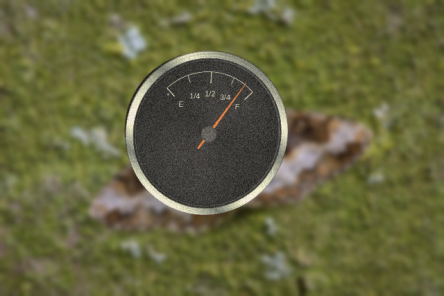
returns 0.875
